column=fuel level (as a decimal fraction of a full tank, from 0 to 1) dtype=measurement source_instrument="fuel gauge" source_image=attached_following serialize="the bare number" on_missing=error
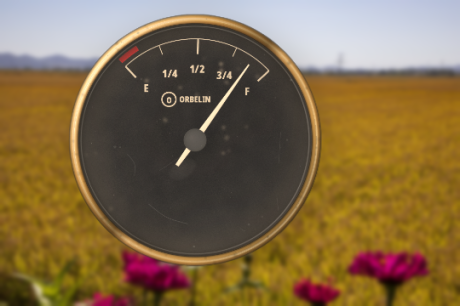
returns 0.875
